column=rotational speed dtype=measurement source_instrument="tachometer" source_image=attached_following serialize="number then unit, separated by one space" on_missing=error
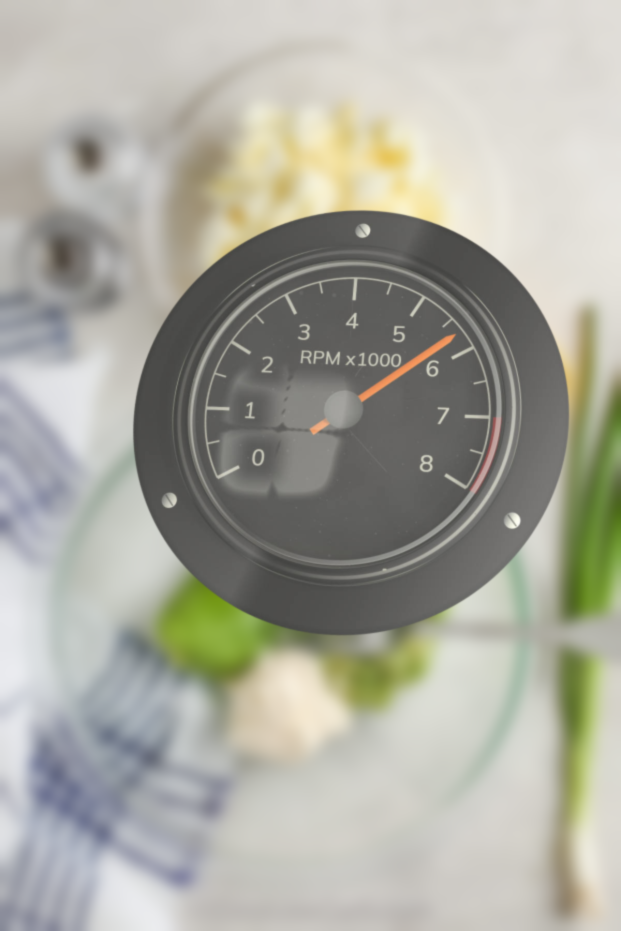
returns 5750 rpm
